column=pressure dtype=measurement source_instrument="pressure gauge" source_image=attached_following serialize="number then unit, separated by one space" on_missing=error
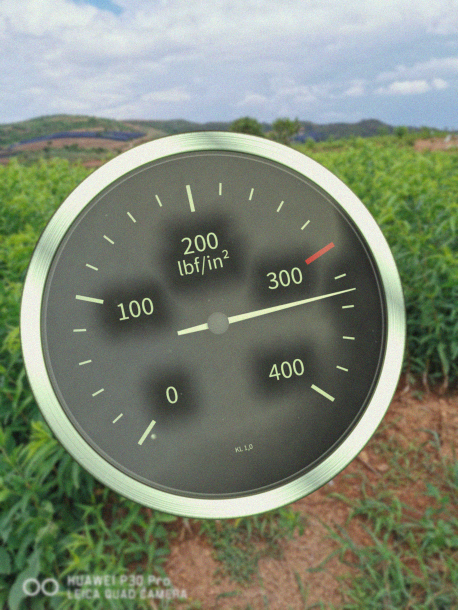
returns 330 psi
